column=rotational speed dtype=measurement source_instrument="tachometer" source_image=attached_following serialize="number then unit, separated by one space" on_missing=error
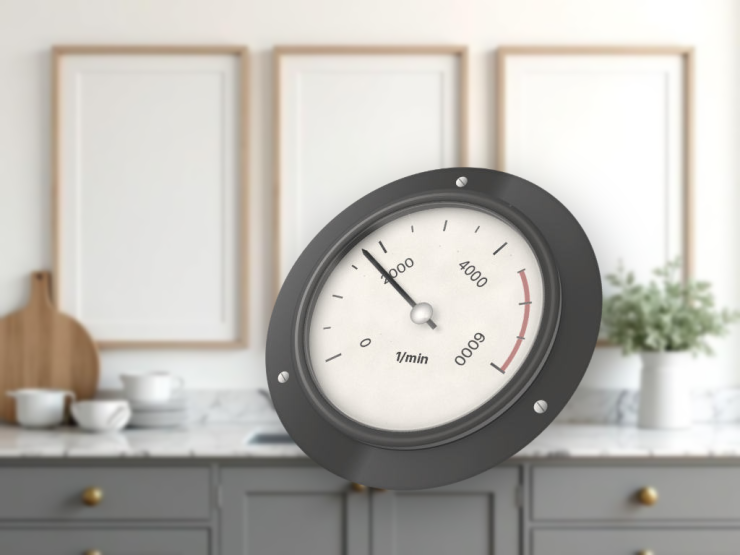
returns 1750 rpm
